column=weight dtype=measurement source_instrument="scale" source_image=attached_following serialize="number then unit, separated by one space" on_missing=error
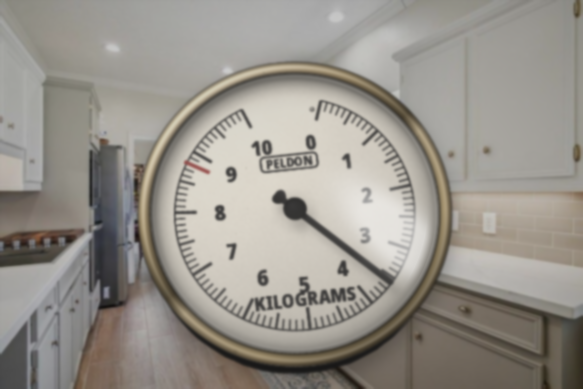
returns 3.6 kg
